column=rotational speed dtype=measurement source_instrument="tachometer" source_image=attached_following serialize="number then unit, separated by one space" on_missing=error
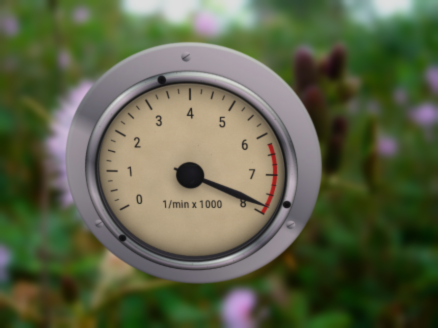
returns 7750 rpm
